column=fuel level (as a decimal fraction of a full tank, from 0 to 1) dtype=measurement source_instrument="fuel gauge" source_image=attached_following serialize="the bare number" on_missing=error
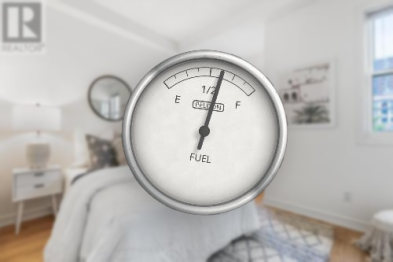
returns 0.625
